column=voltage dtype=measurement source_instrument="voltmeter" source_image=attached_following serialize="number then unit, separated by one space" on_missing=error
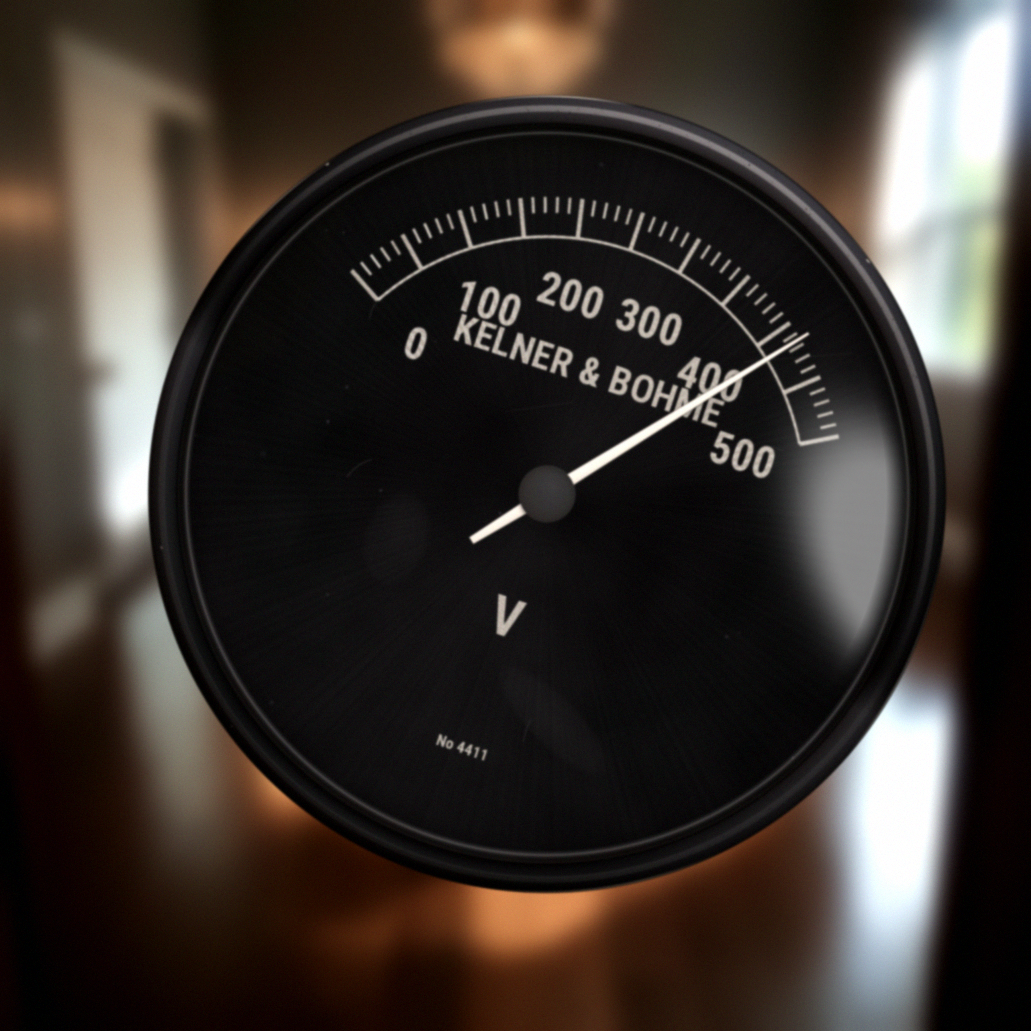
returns 415 V
